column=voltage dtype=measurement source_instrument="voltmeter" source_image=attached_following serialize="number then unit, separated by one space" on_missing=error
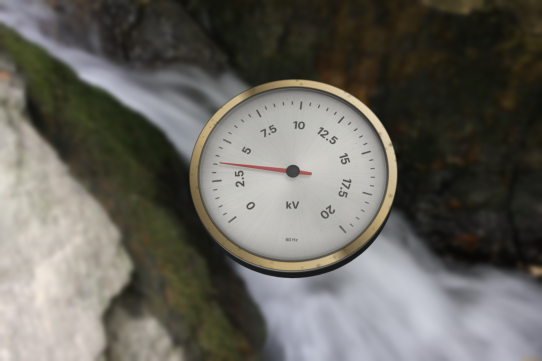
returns 3.5 kV
